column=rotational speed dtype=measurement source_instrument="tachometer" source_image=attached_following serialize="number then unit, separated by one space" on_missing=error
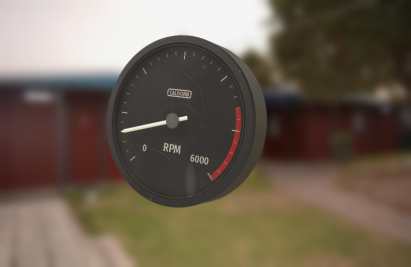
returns 600 rpm
